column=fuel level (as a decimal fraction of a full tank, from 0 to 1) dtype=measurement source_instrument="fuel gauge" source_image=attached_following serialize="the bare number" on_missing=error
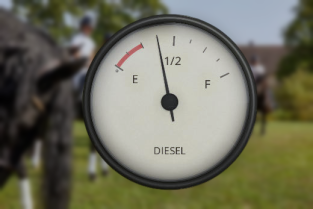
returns 0.375
